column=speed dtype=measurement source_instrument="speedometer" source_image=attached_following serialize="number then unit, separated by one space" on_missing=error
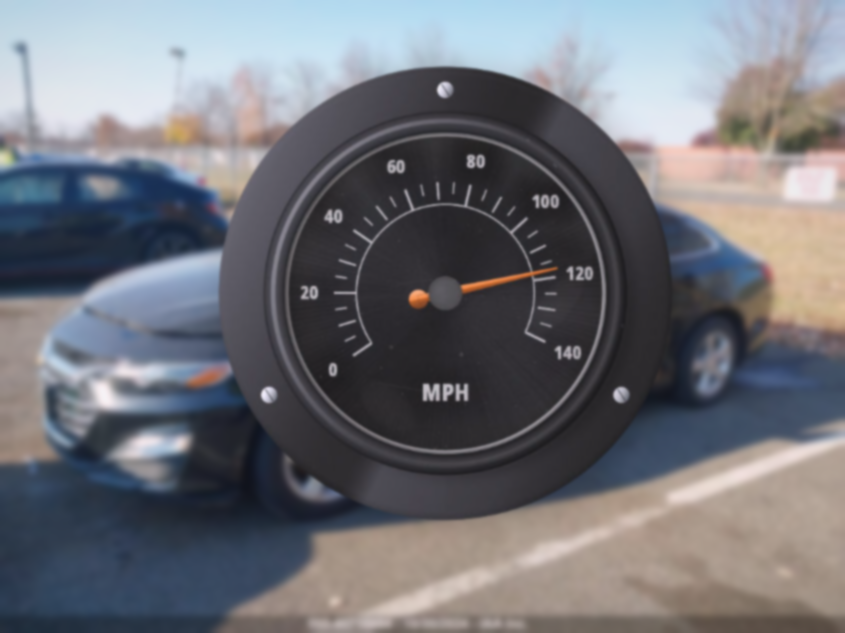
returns 117.5 mph
